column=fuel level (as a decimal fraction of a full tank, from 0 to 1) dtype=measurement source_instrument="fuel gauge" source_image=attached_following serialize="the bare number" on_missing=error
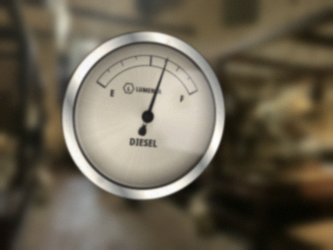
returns 0.625
